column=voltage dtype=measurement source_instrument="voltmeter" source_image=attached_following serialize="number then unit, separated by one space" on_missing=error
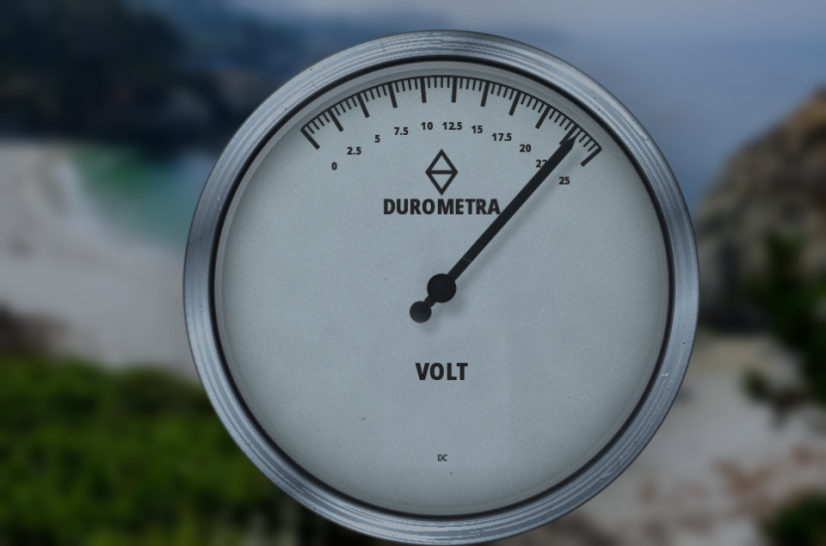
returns 23 V
